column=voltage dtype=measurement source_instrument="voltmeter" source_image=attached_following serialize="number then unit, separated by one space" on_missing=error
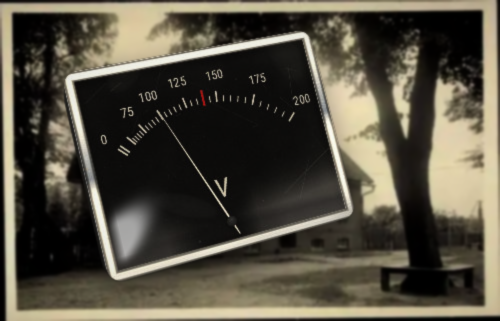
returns 100 V
